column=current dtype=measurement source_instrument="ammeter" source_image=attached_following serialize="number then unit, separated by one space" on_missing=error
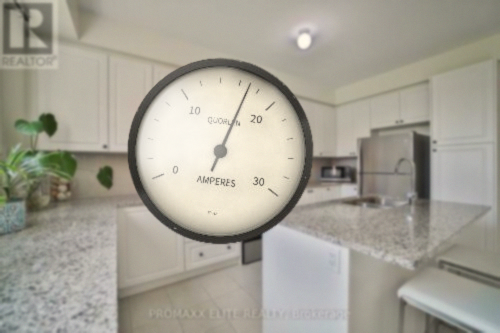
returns 17 A
